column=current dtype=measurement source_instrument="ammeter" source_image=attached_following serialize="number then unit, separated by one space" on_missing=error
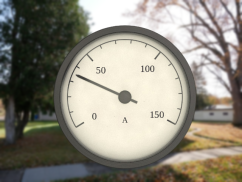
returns 35 A
